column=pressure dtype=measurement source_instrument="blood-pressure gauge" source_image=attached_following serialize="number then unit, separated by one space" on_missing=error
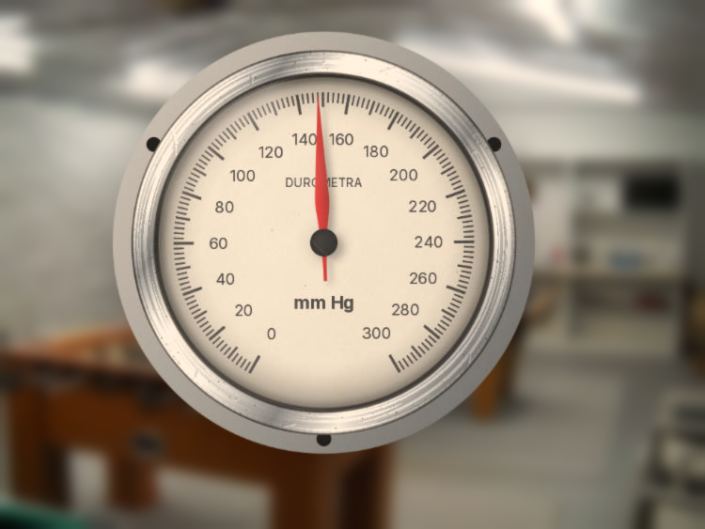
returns 148 mmHg
